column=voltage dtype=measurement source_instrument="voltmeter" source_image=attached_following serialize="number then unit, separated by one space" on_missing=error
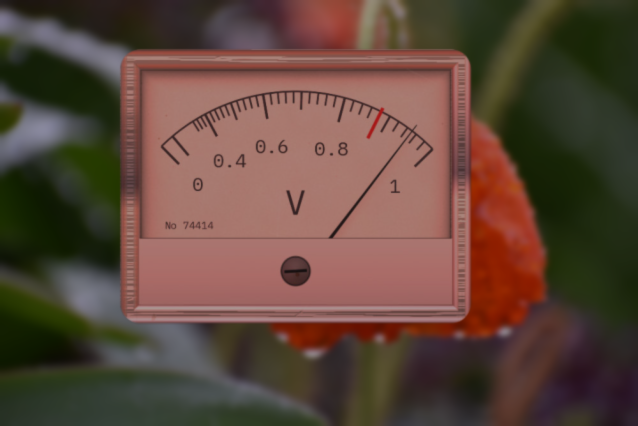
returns 0.95 V
